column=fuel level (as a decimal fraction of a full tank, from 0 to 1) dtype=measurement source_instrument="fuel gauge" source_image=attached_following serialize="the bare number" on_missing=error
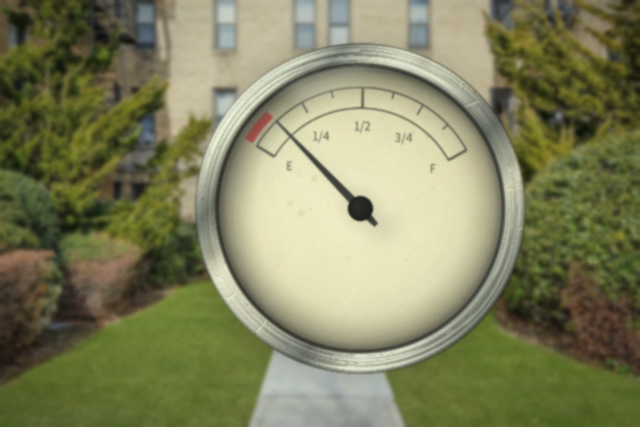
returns 0.125
